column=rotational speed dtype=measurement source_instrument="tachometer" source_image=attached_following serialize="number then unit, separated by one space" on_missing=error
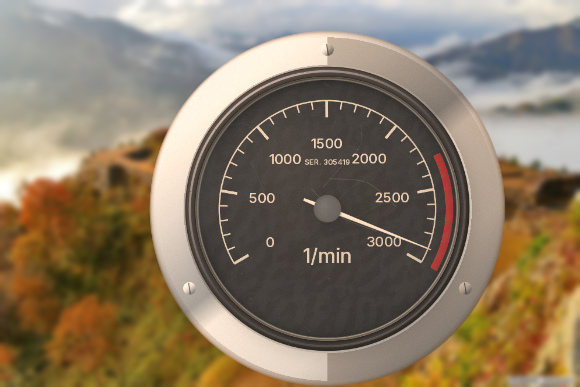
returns 2900 rpm
